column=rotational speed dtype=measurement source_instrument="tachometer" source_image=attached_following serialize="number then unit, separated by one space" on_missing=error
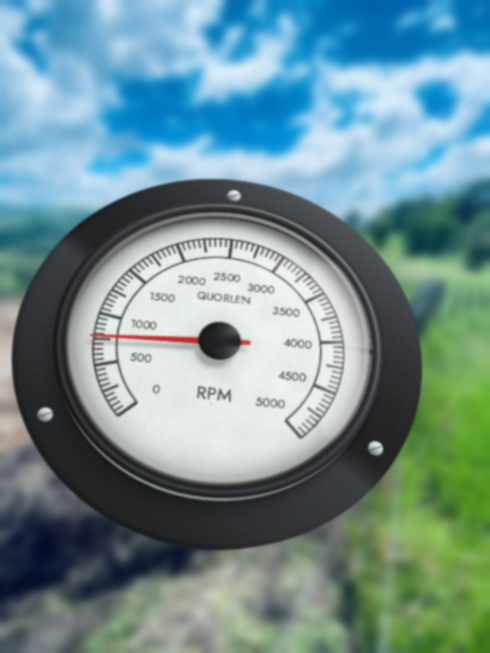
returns 750 rpm
